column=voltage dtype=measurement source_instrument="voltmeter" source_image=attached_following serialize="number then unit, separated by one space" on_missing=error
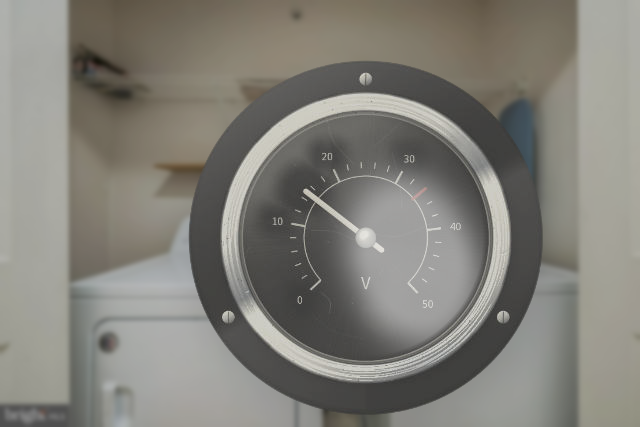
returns 15 V
